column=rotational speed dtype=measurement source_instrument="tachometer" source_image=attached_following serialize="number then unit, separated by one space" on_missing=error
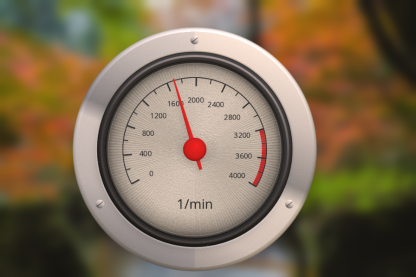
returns 1700 rpm
